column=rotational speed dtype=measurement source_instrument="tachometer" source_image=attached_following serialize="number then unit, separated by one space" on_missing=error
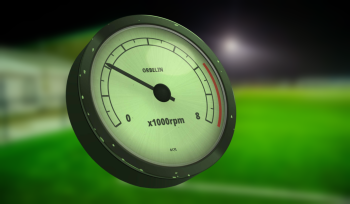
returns 2000 rpm
